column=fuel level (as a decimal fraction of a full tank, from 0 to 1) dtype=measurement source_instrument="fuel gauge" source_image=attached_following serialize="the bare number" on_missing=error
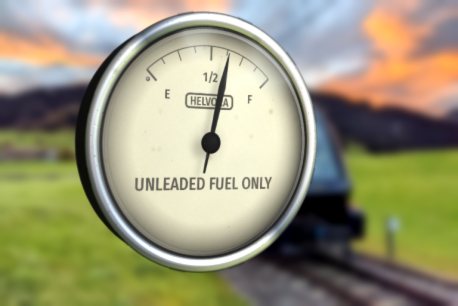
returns 0.625
